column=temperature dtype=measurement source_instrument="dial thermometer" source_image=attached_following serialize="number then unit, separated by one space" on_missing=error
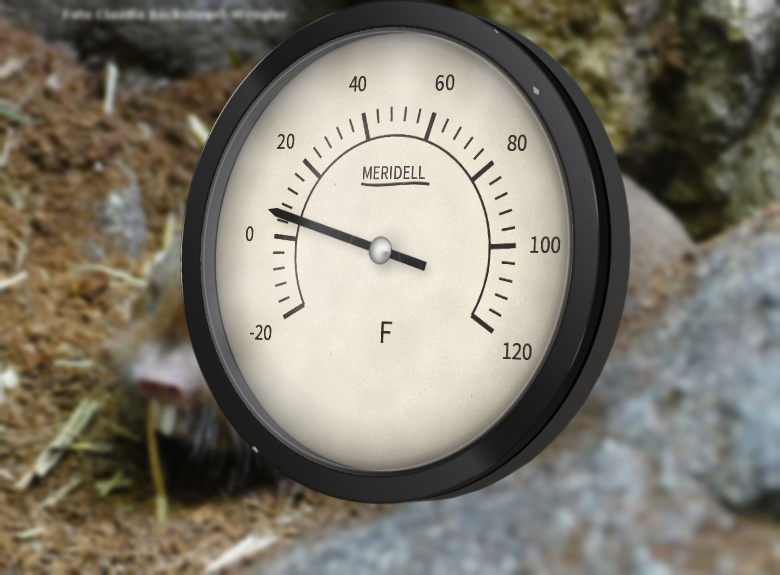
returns 6 °F
